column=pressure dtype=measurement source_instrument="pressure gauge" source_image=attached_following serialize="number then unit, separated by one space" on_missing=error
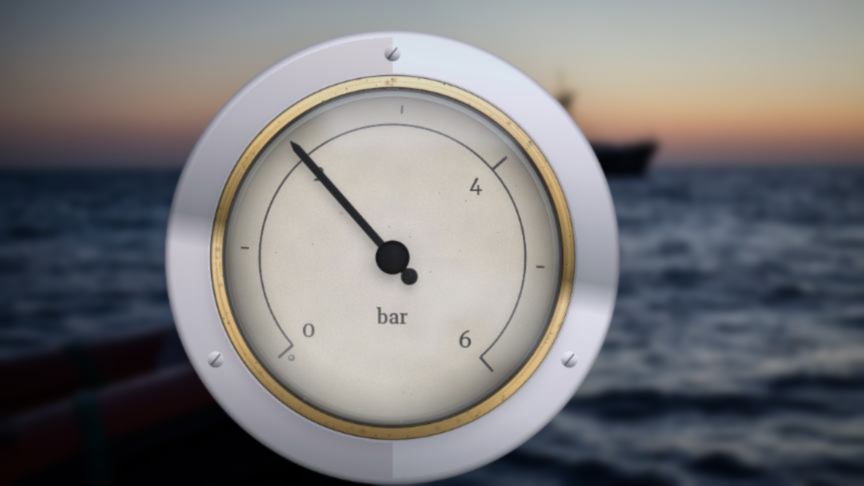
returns 2 bar
